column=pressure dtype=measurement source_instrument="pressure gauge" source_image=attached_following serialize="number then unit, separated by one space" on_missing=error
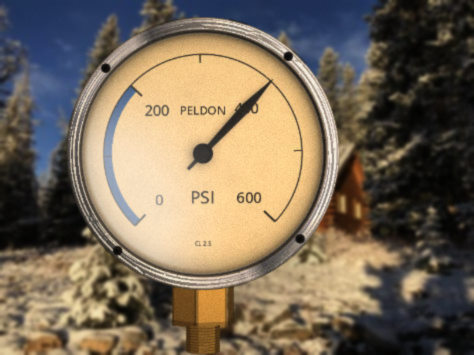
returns 400 psi
